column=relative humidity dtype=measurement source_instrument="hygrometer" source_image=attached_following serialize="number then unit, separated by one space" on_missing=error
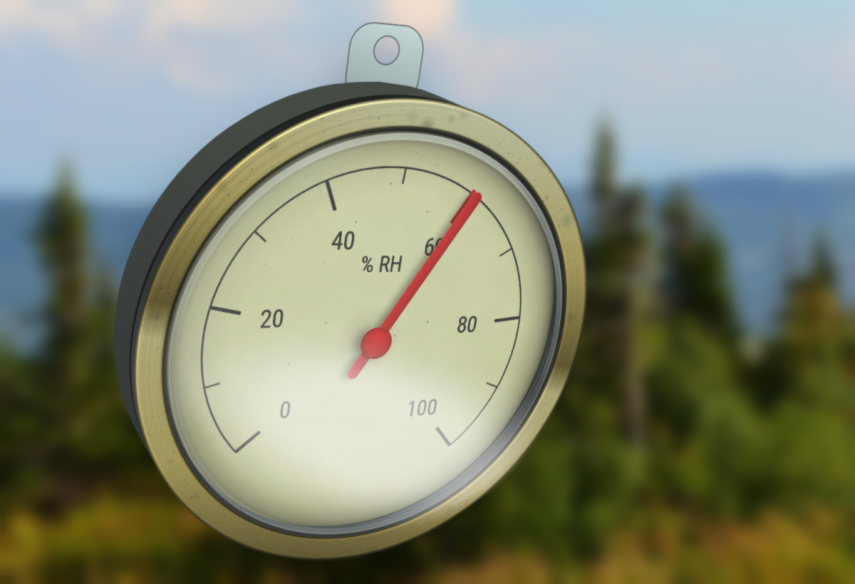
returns 60 %
